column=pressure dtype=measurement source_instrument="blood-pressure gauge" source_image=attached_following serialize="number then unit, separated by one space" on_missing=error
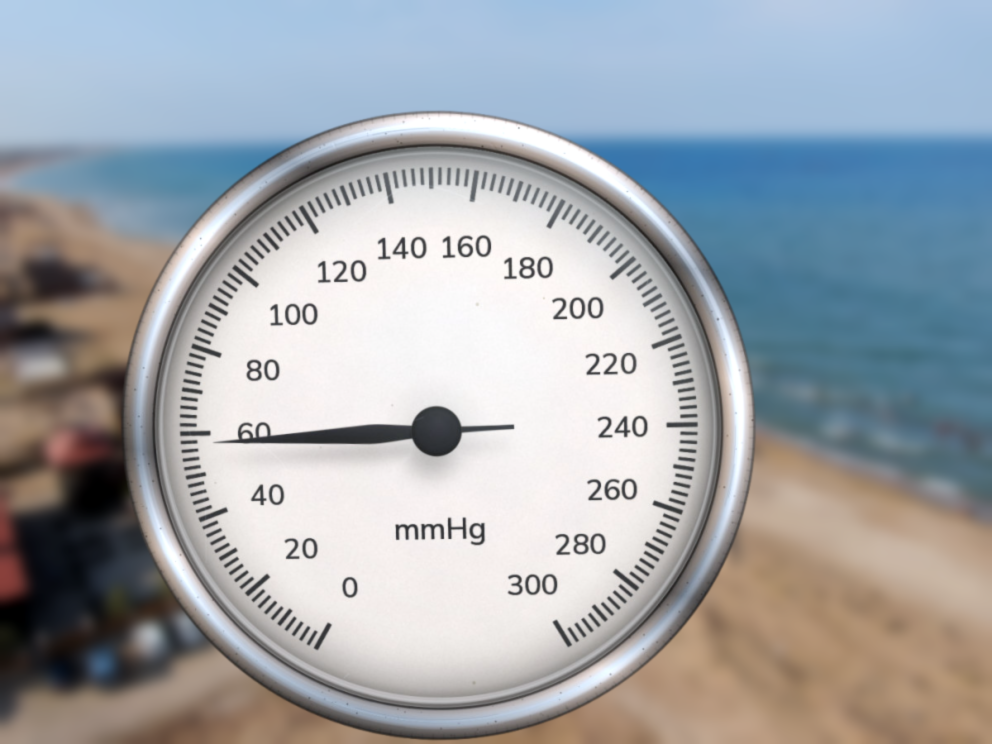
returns 58 mmHg
